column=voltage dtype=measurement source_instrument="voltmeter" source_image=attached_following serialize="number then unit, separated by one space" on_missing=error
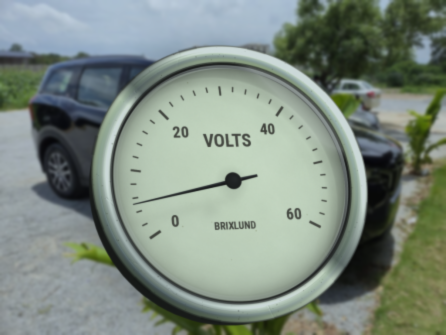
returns 5 V
